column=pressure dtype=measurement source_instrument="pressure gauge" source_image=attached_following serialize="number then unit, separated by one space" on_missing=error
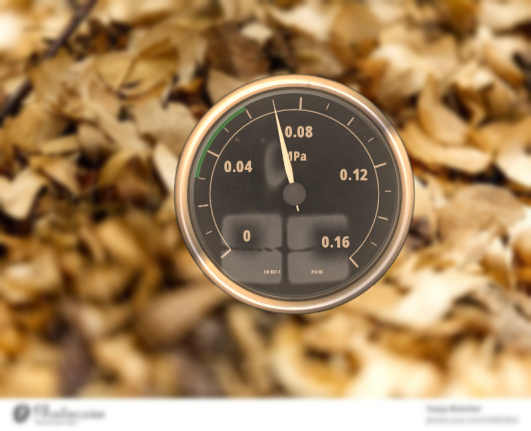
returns 0.07 MPa
